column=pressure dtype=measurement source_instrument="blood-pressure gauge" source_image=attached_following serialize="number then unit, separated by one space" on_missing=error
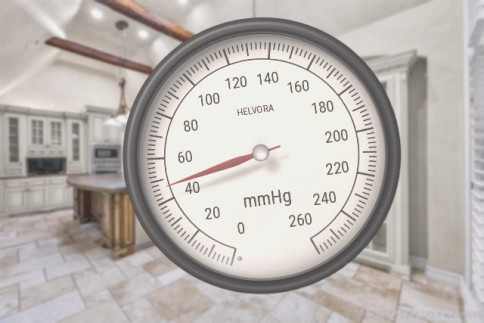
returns 46 mmHg
